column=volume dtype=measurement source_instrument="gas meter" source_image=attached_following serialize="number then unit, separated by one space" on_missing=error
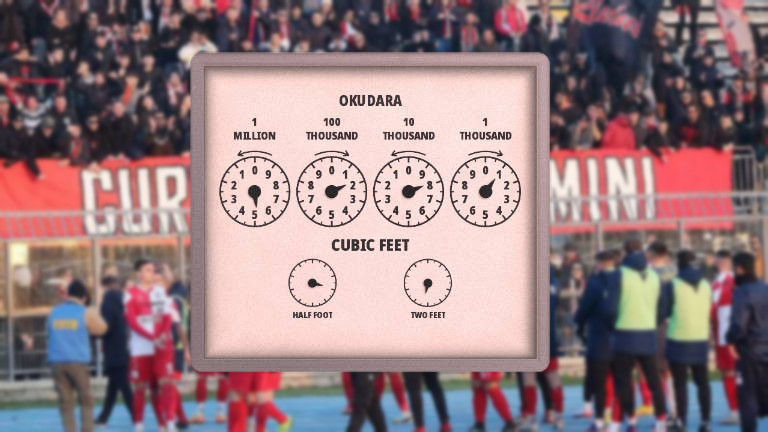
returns 518100 ft³
